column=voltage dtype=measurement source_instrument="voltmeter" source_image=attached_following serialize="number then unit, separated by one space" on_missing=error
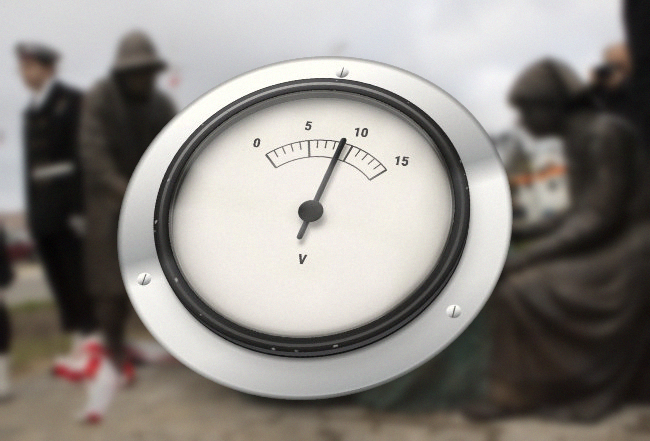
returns 9 V
